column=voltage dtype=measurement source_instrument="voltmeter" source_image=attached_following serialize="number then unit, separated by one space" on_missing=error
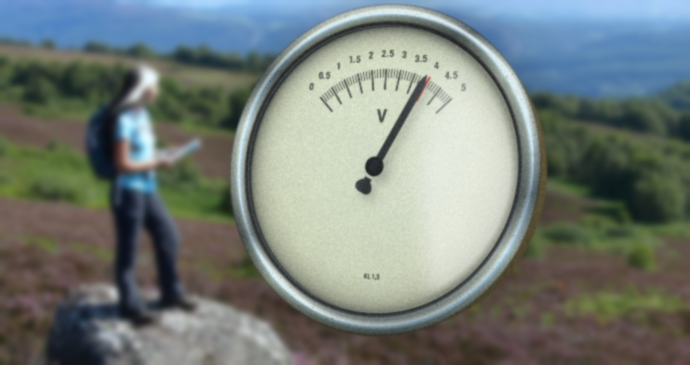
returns 4 V
